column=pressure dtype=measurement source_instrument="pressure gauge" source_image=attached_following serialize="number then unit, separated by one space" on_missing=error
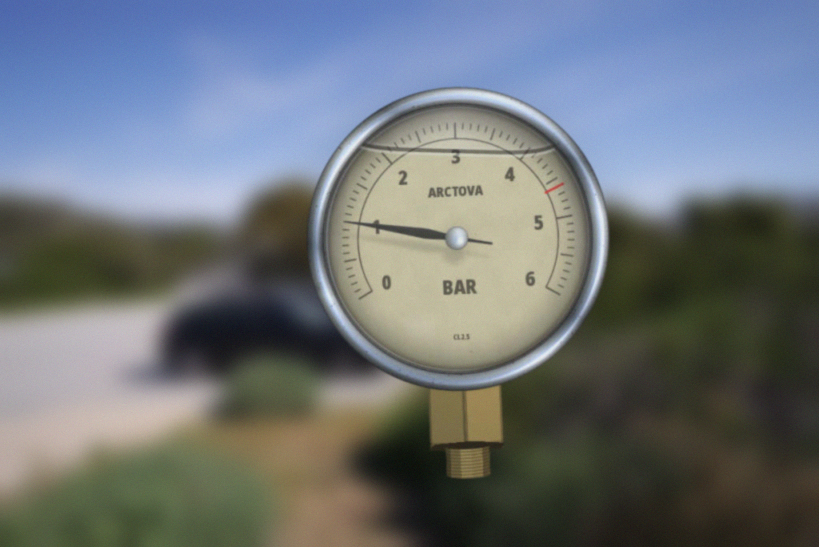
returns 1 bar
